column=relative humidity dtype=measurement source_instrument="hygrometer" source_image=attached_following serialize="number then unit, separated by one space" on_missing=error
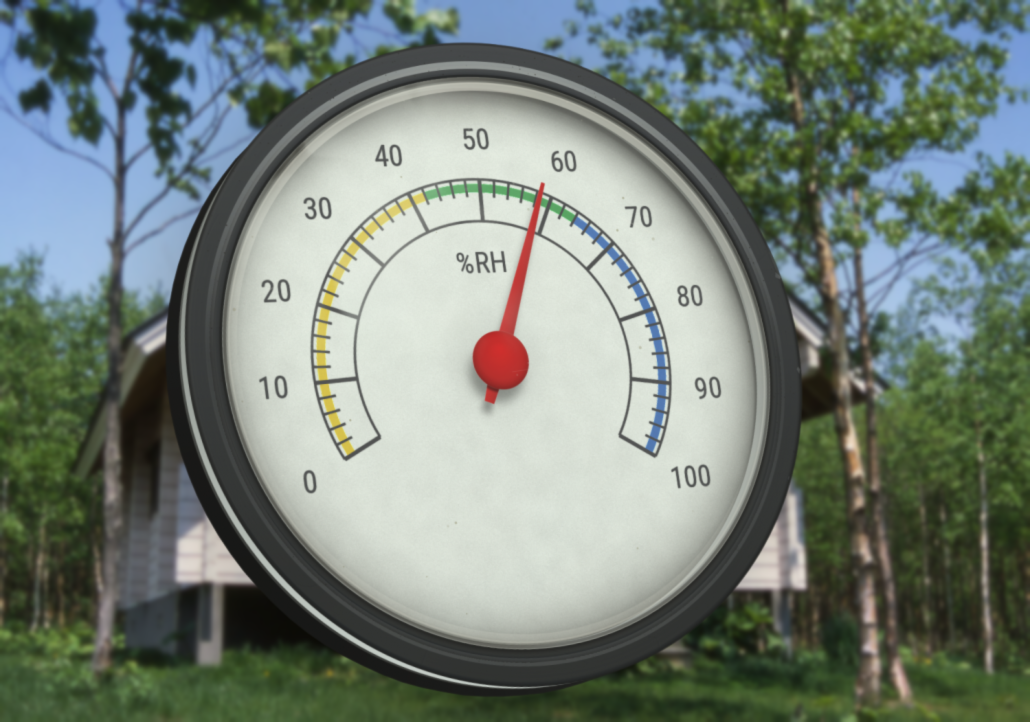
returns 58 %
